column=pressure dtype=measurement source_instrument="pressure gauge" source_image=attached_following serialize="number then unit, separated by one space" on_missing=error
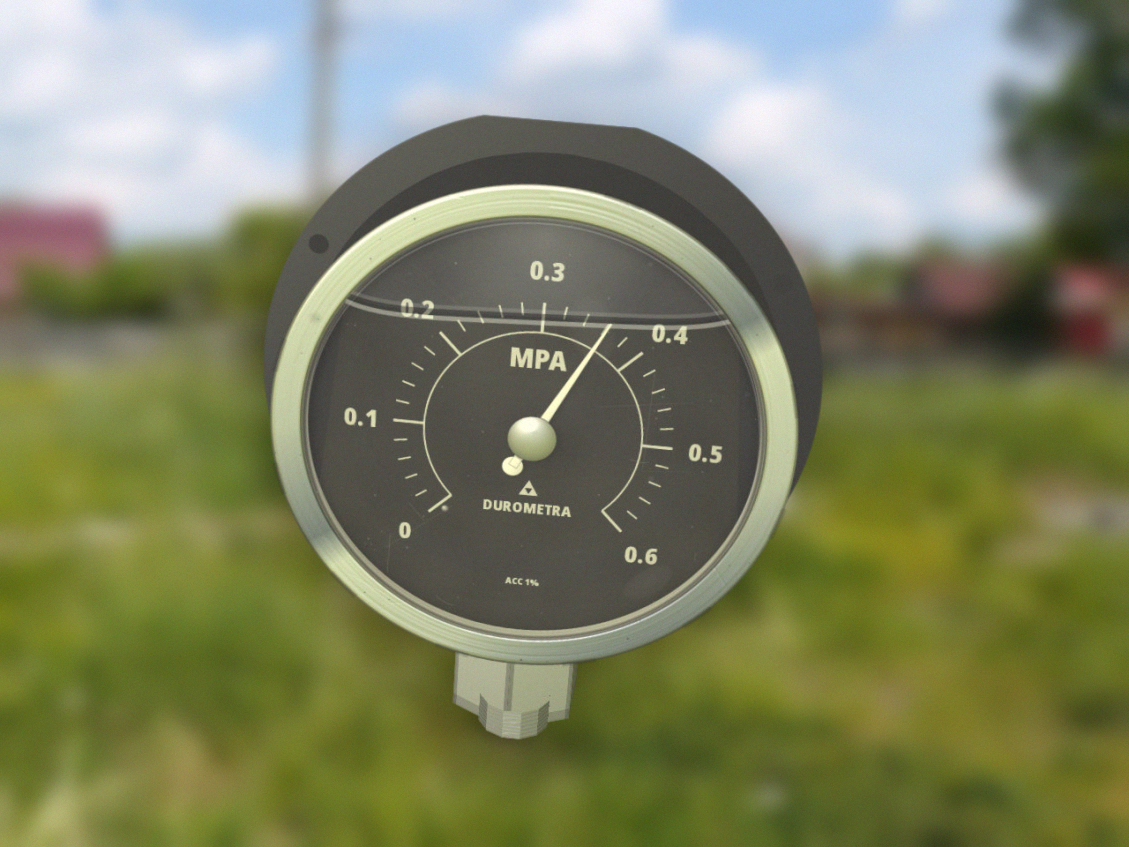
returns 0.36 MPa
